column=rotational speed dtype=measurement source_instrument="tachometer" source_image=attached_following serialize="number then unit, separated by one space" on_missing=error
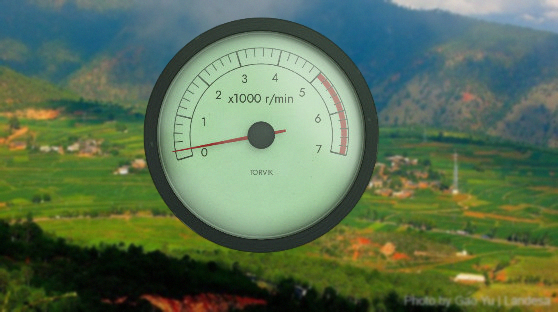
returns 200 rpm
